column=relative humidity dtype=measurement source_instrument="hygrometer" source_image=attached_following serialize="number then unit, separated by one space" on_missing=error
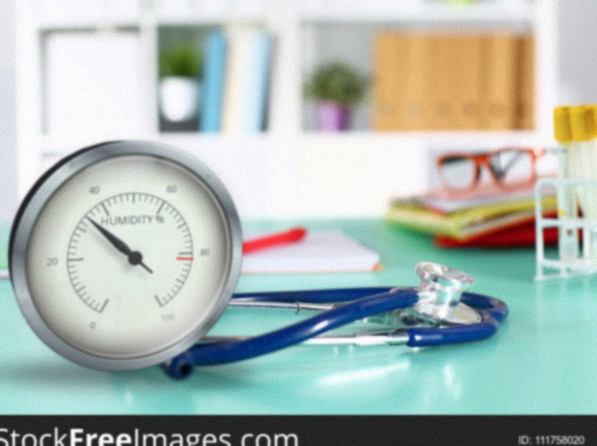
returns 34 %
